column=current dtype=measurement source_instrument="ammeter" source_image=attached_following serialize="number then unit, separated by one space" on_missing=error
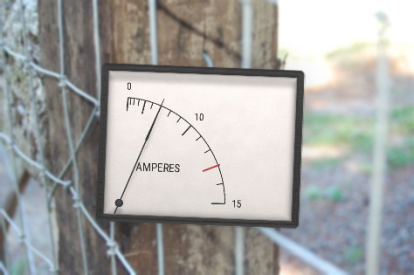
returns 7 A
